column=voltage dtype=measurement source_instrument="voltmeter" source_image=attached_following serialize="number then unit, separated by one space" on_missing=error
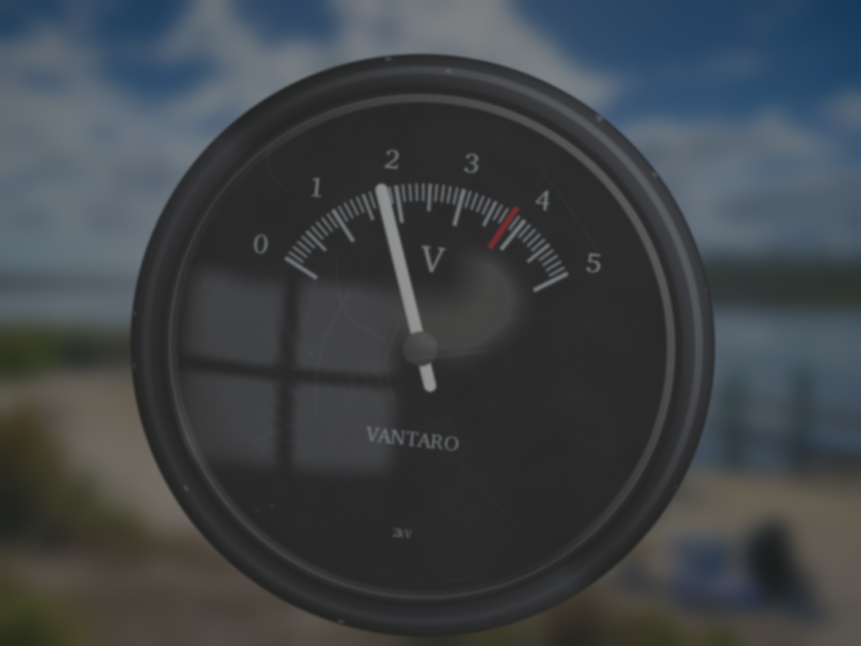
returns 1.8 V
